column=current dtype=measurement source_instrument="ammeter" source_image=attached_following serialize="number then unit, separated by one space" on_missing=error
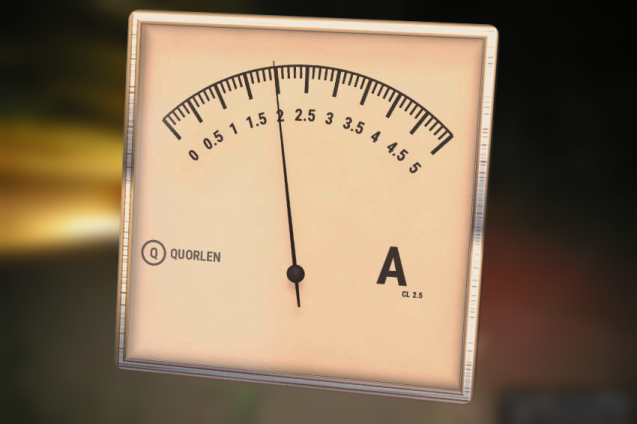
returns 2 A
